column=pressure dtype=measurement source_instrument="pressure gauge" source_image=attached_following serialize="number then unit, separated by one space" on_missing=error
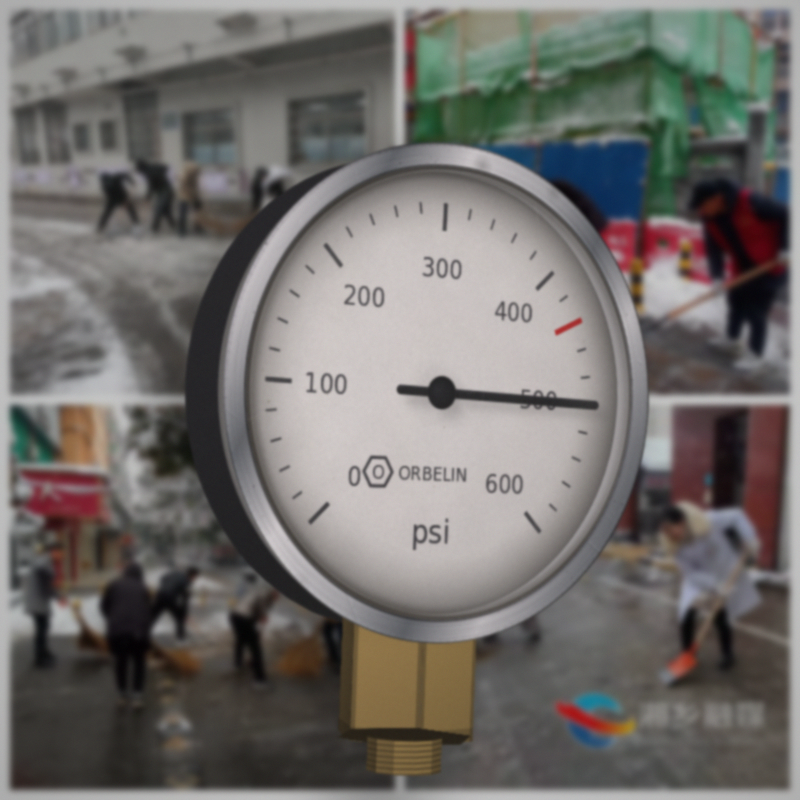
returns 500 psi
